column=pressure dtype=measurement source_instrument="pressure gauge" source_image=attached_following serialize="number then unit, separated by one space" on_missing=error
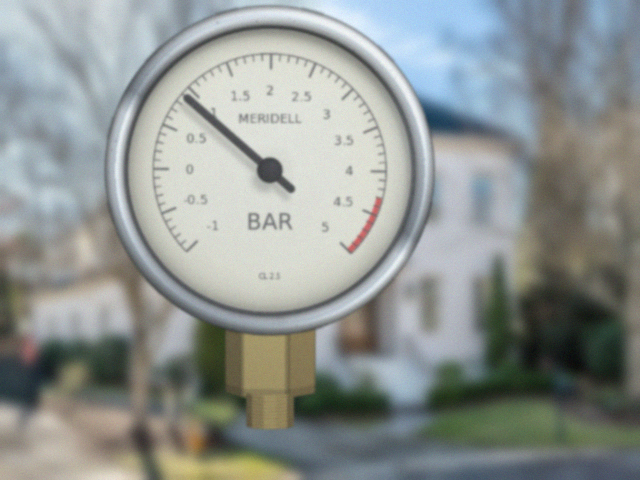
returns 0.9 bar
